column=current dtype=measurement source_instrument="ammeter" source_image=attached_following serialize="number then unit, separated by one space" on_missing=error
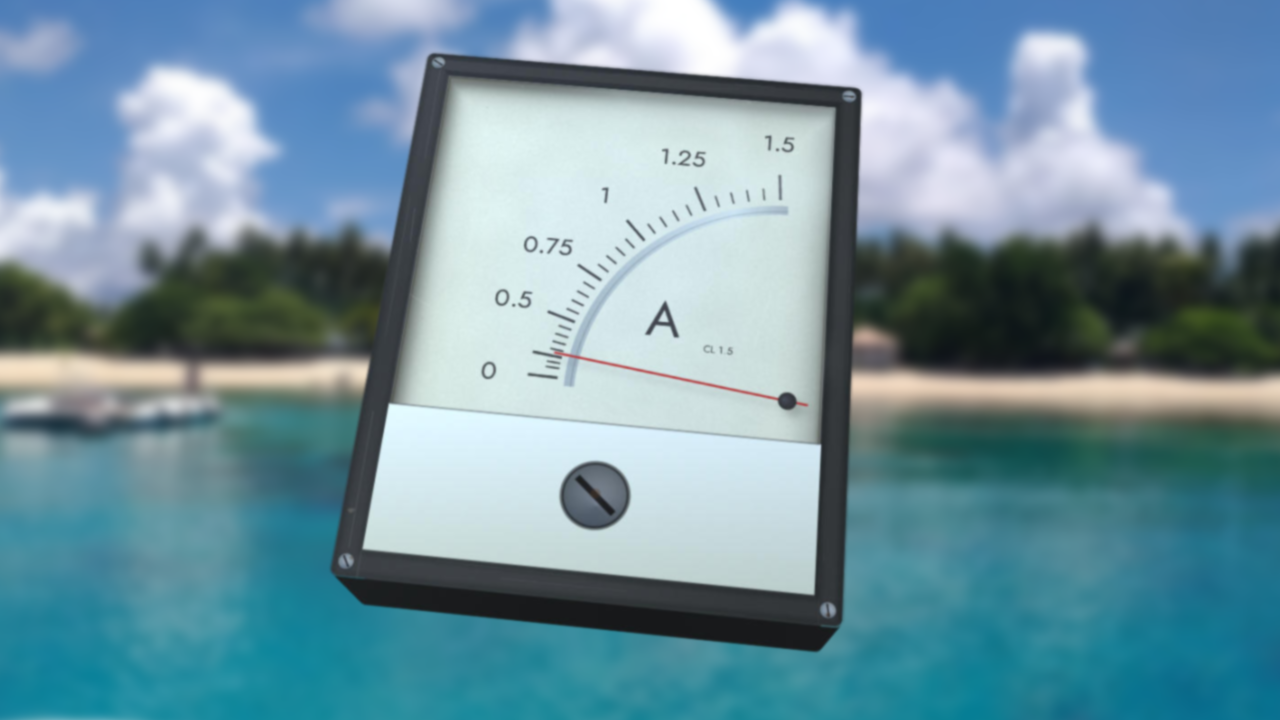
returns 0.25 A
